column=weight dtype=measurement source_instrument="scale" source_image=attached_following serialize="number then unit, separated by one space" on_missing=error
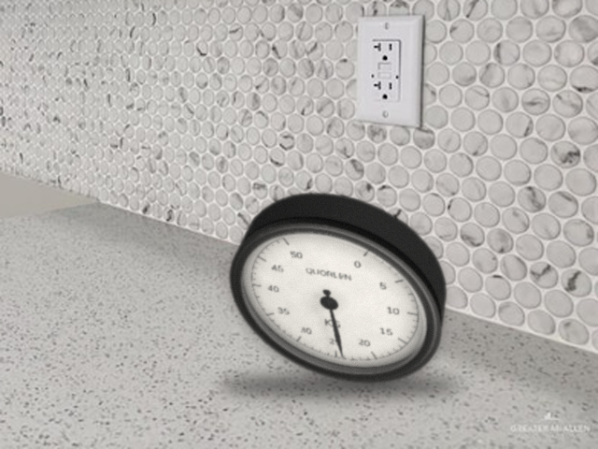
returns 24 kg
